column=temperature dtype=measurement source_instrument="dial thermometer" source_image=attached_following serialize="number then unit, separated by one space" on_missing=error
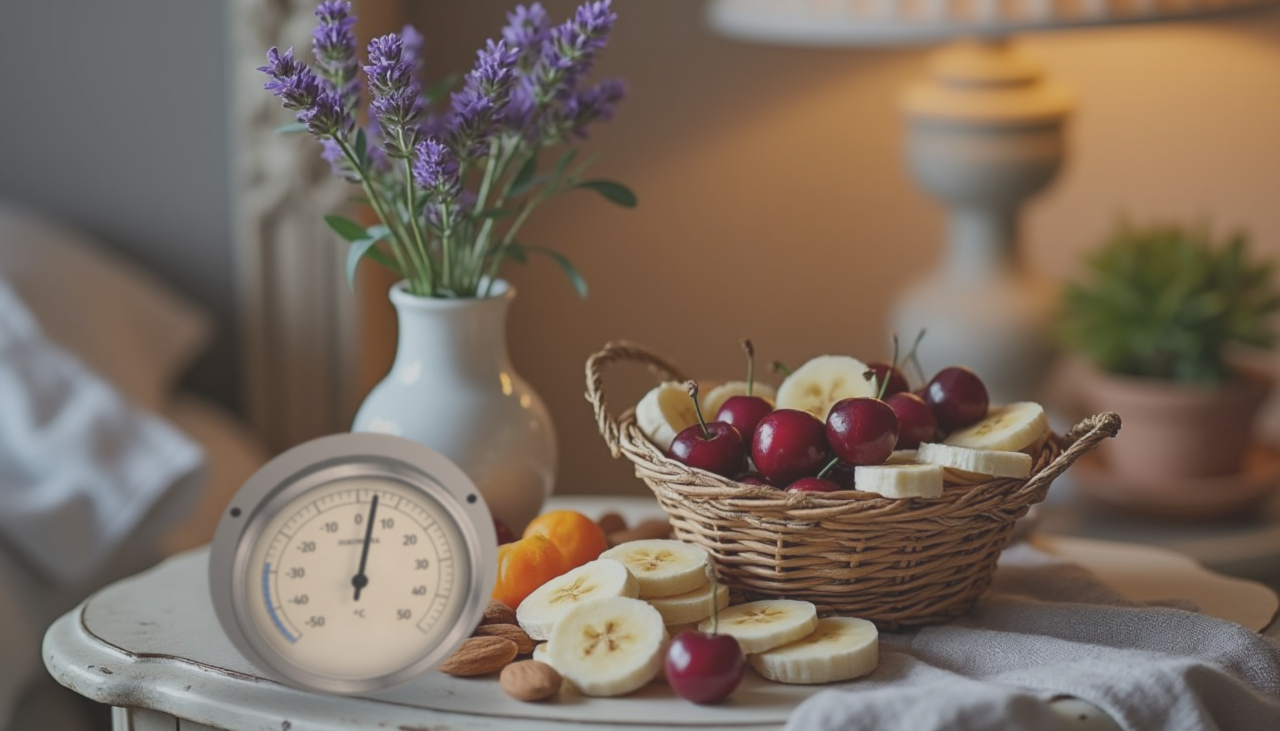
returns 4 °C
